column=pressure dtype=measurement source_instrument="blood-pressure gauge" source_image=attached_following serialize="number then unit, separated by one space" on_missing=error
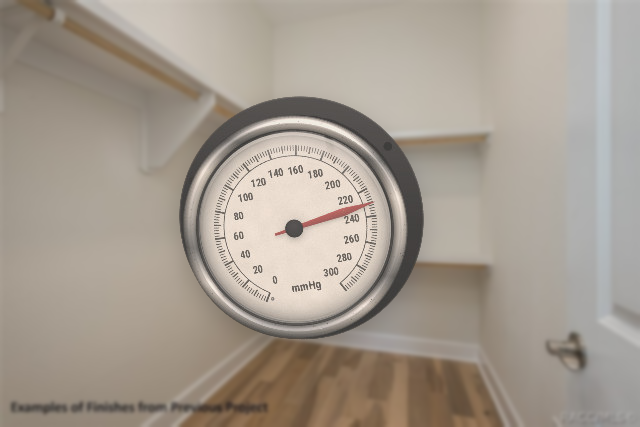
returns 230 mmHg
